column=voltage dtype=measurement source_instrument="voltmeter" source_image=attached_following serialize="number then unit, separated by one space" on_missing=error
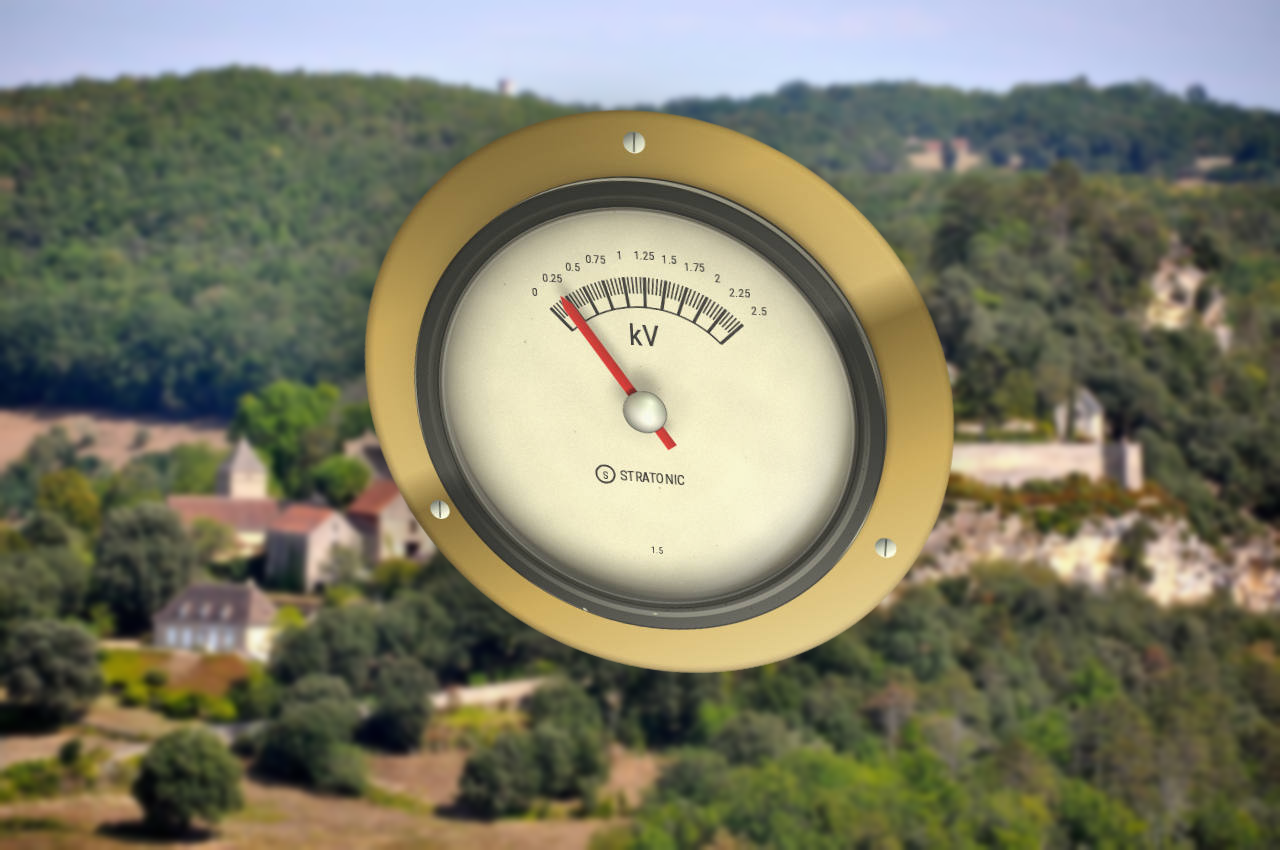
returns 0.25 kV
